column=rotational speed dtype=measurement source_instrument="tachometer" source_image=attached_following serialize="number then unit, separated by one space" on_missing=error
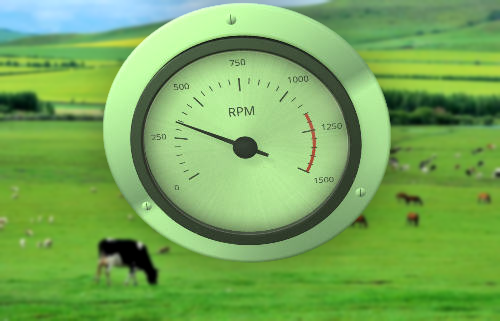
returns 350 rpm
